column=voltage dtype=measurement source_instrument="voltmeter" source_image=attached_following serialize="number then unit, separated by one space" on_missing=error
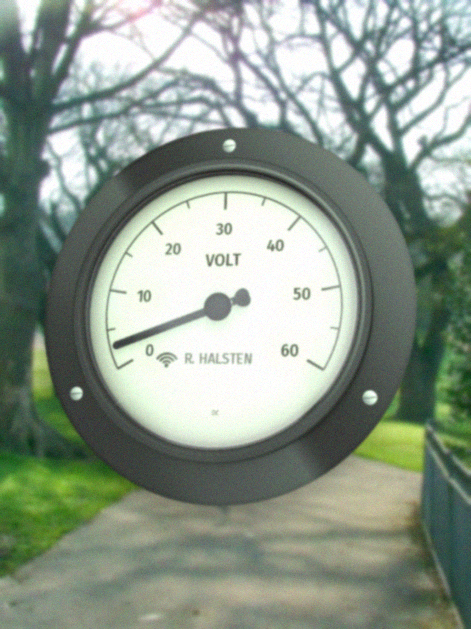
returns 2.5 V
